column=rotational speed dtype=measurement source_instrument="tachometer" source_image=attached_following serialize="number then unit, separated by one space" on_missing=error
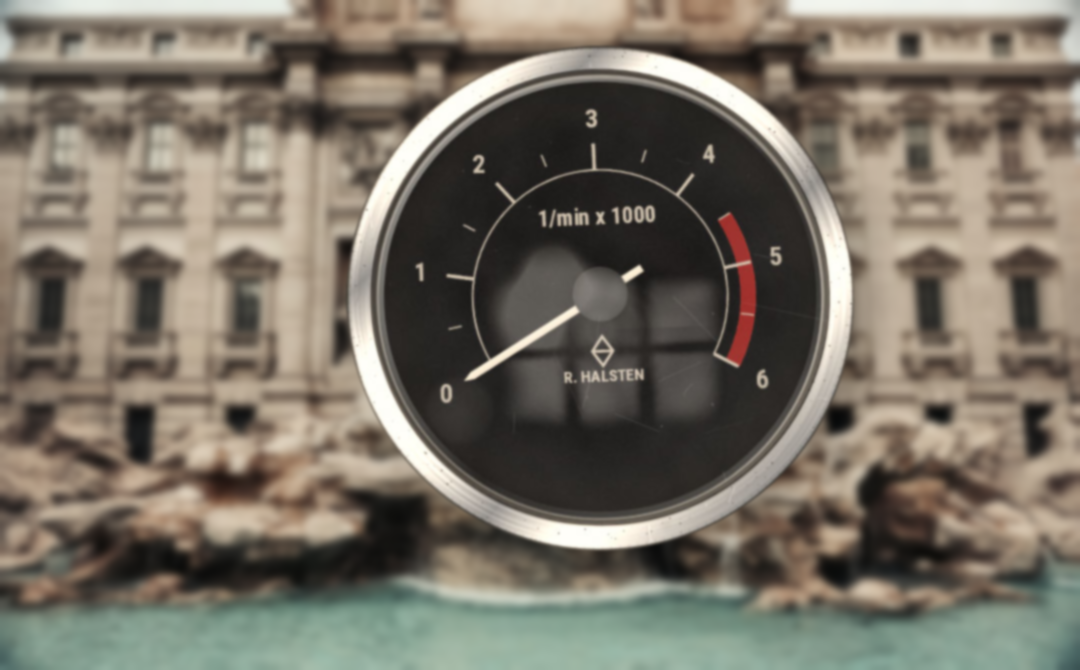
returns 0 rpm
